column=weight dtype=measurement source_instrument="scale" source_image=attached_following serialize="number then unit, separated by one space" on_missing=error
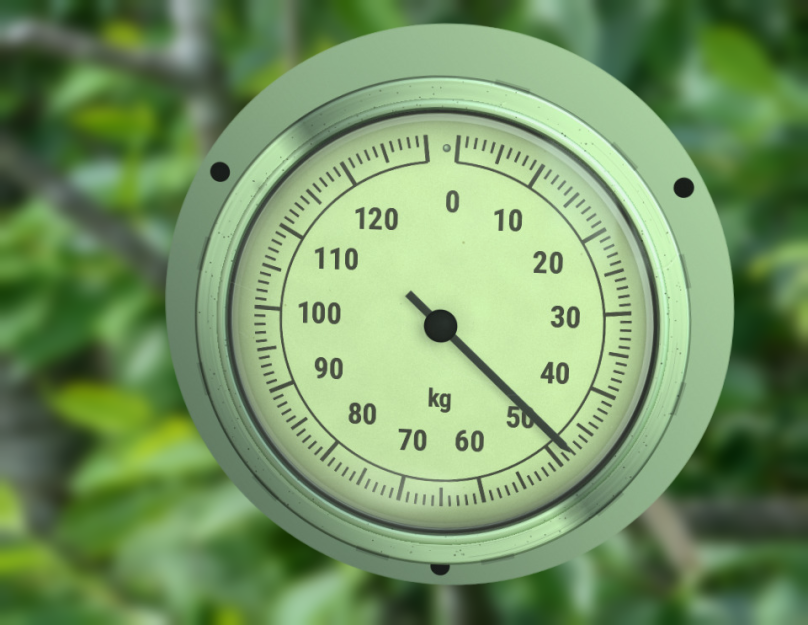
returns 48 kg
